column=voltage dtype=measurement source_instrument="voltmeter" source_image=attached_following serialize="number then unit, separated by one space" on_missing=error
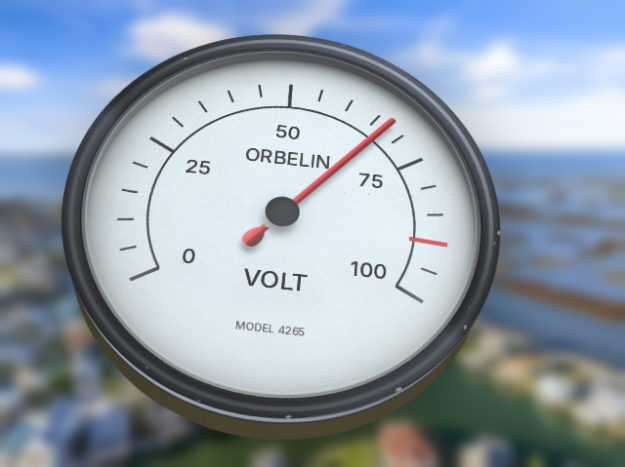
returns 67.5 V
